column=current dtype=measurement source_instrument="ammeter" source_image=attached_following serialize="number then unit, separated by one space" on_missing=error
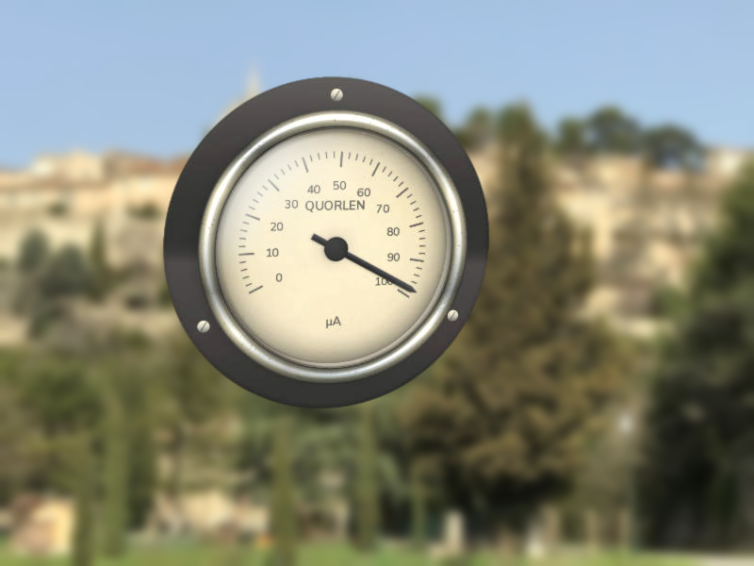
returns 98 µA
